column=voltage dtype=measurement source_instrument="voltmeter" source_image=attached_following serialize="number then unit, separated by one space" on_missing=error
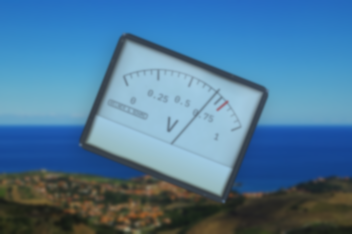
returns 0.7 V
